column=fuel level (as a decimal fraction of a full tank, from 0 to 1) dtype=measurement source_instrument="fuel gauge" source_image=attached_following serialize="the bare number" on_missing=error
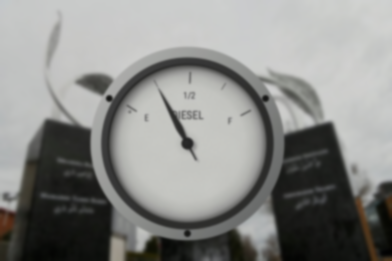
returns 0.25
